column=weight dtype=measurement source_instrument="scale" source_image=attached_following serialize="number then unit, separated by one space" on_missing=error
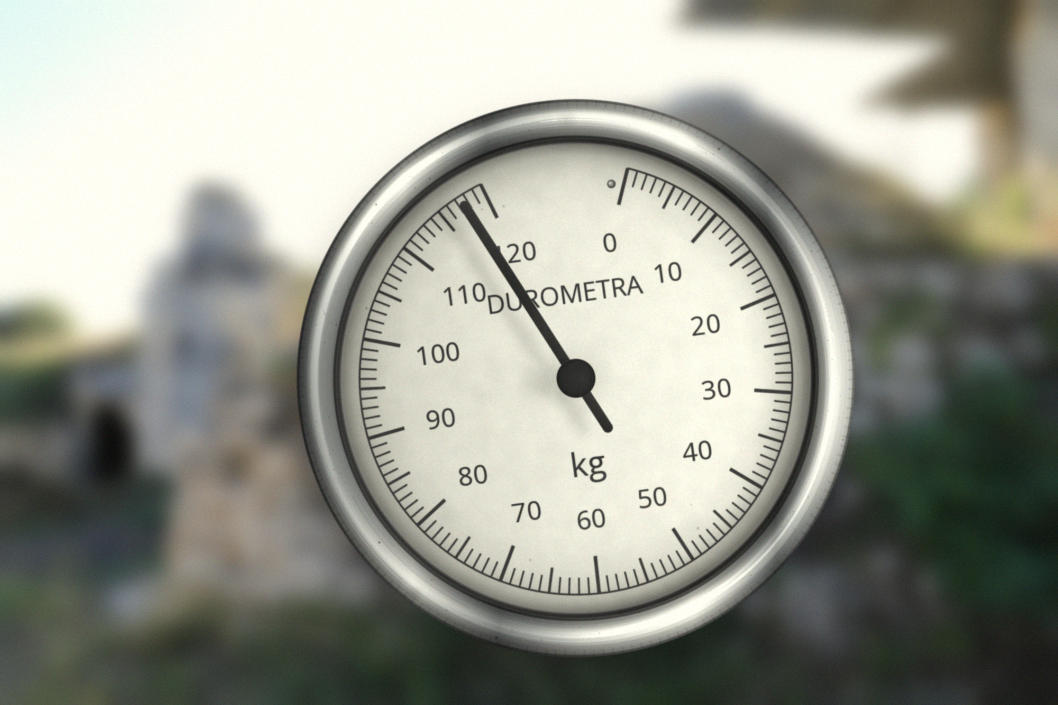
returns 117.5 kg
